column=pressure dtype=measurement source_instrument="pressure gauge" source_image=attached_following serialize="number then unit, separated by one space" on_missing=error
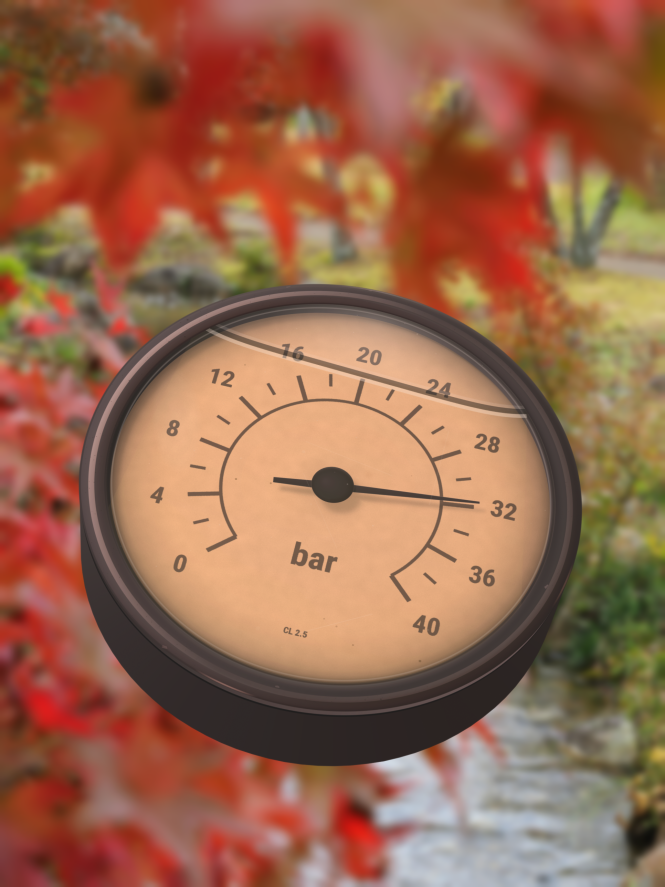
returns 32 bar
